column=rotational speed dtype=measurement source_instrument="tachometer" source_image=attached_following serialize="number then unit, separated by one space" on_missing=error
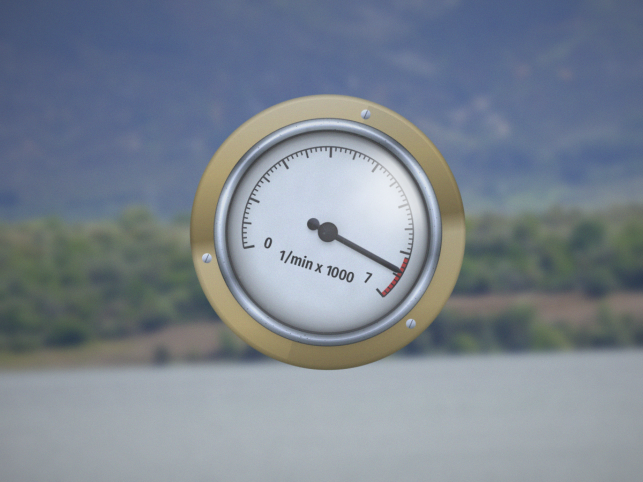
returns 6400 rpm
